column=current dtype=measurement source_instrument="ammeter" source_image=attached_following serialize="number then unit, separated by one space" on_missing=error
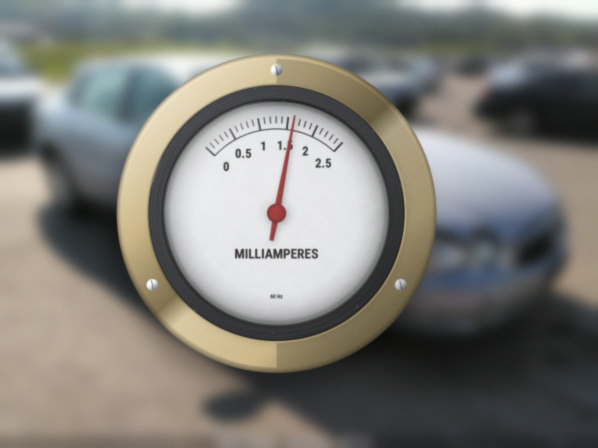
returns 1.6 mA
